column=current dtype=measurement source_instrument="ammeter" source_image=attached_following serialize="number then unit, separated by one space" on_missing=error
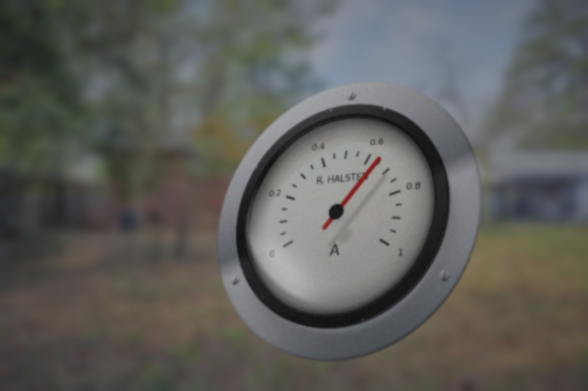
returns 0.65 A
